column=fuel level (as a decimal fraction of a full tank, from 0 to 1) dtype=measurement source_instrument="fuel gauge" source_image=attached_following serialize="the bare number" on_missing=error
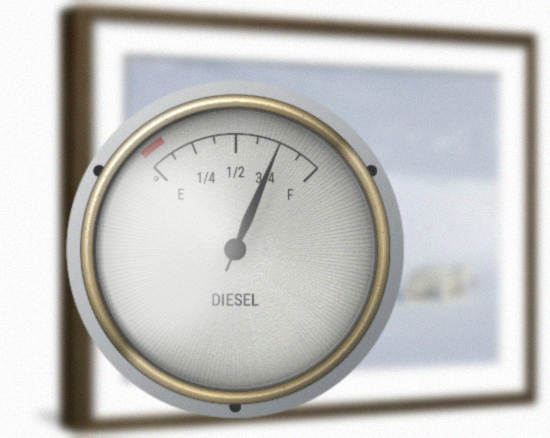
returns 0.75
